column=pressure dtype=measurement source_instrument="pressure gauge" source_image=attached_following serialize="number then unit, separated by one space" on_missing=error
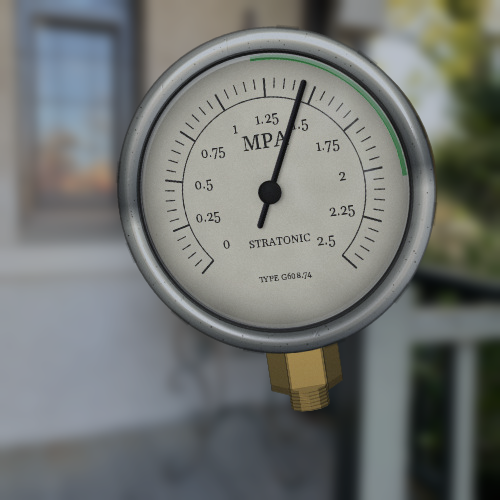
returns 1.45 MPa
